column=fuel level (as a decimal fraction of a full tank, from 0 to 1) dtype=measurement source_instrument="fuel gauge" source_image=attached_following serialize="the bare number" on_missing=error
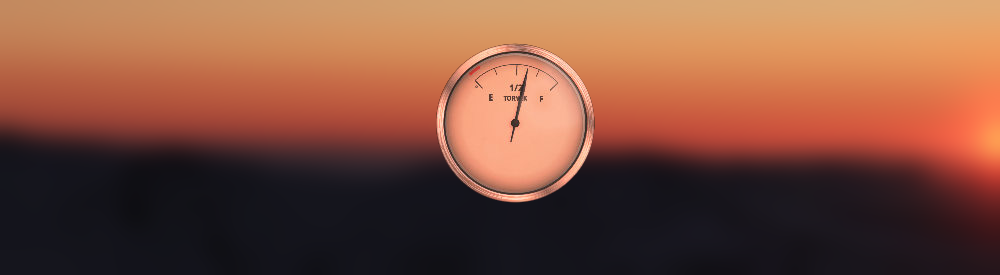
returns 0.625
